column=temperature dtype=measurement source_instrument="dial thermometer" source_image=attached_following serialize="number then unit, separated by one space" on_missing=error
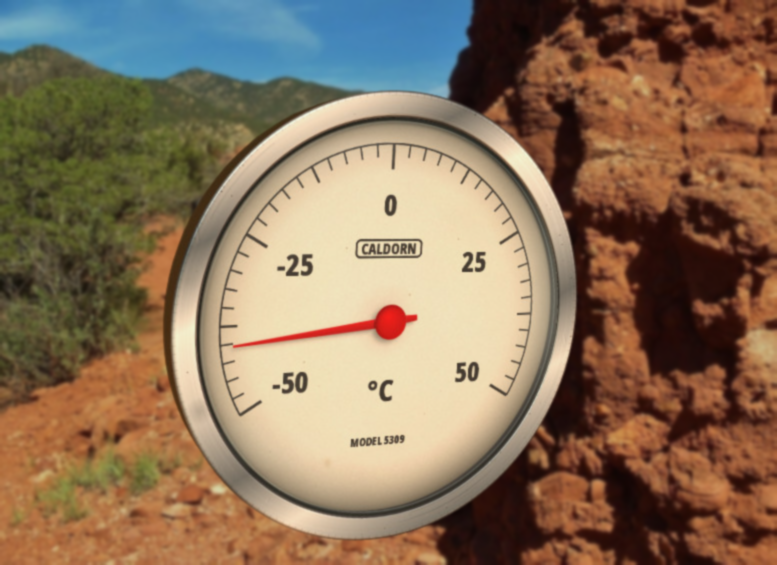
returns -40 °C
